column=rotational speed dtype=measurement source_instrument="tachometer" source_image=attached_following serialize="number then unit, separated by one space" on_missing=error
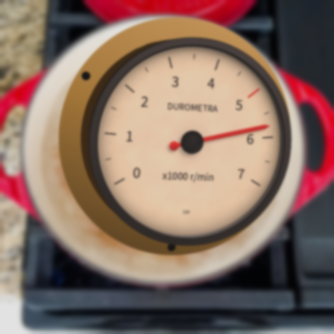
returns 5750 rpm
